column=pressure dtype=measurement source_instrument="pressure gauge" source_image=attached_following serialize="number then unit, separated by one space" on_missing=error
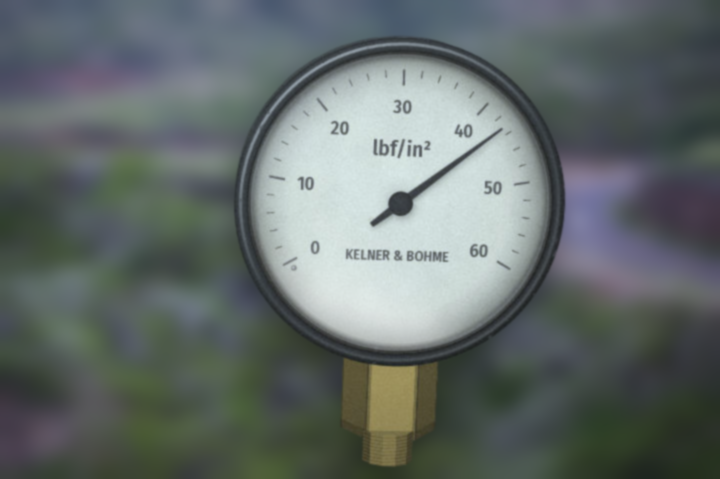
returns 43 psi
